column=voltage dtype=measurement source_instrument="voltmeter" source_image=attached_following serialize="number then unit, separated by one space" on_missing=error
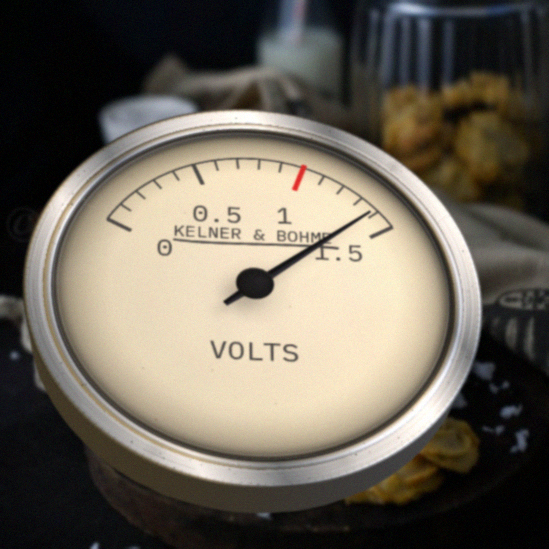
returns 1.4 V
